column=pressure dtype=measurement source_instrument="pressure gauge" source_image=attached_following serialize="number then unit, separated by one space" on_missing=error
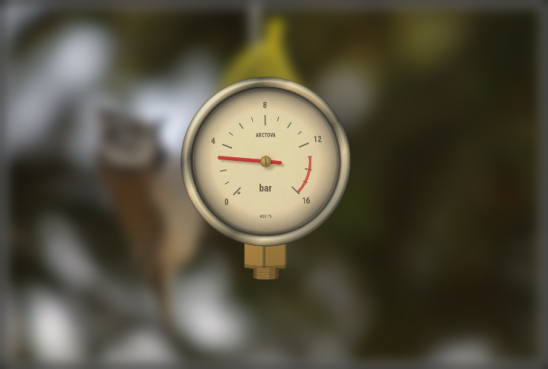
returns 3 bar
